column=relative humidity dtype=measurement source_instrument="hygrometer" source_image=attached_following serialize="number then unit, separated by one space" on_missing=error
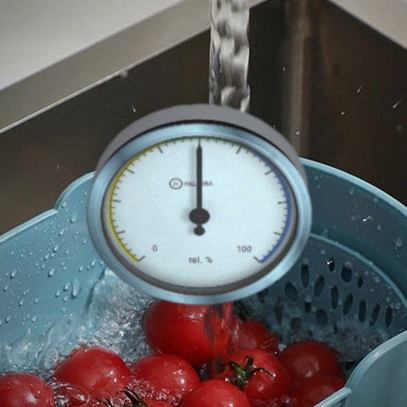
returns 50 %
